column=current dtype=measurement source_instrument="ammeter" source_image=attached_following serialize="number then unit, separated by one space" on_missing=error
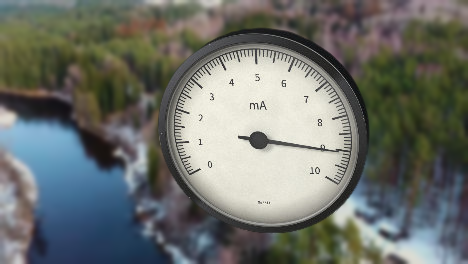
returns 9 mA
